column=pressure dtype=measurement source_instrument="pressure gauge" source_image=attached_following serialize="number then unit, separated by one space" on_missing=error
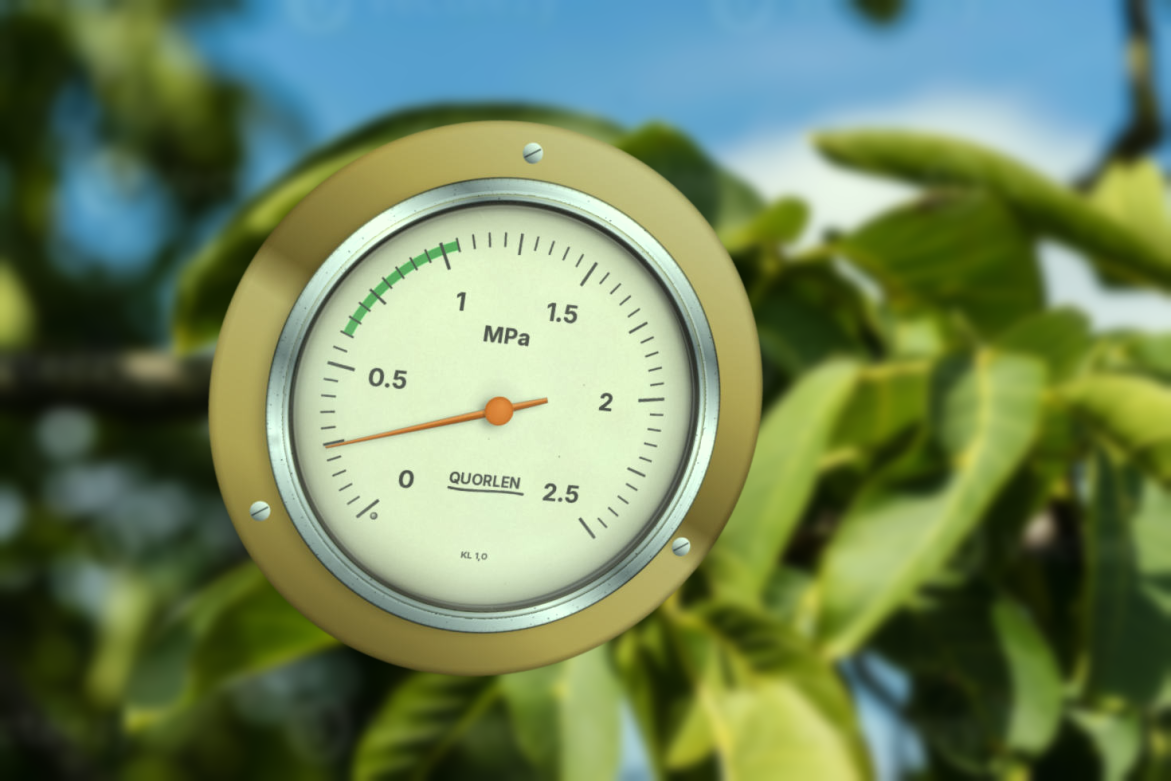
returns 0.25 MPa
